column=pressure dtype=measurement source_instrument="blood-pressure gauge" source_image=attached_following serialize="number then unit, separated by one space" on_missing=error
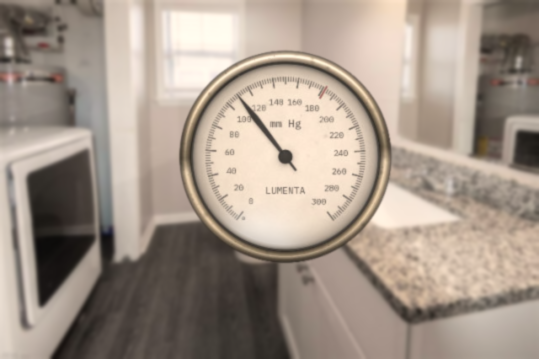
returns 110 mmHg
